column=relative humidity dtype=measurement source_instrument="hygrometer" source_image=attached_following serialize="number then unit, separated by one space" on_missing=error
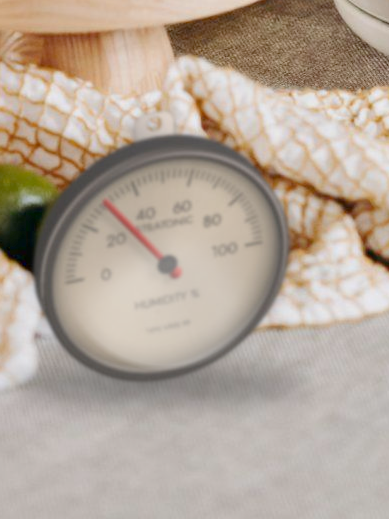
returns 30 %
